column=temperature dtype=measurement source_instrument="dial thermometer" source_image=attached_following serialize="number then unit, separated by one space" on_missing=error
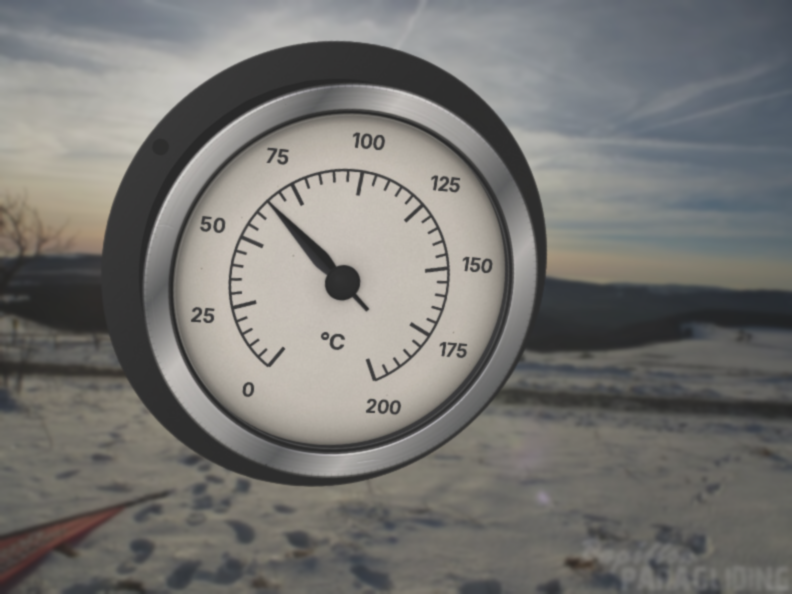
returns 65 °C
